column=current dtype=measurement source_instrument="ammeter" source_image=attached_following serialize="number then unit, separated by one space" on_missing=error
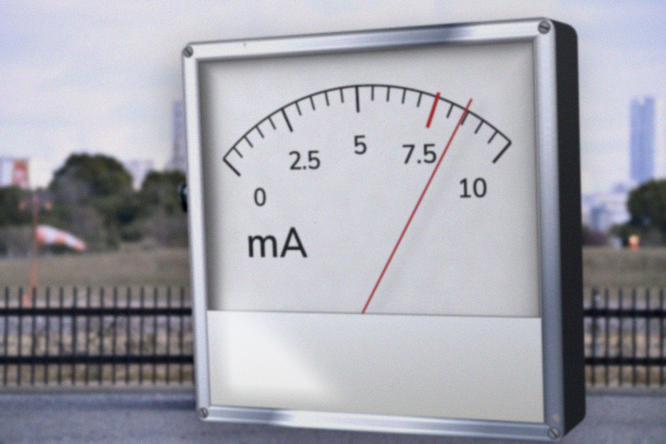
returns 8.5 mA
